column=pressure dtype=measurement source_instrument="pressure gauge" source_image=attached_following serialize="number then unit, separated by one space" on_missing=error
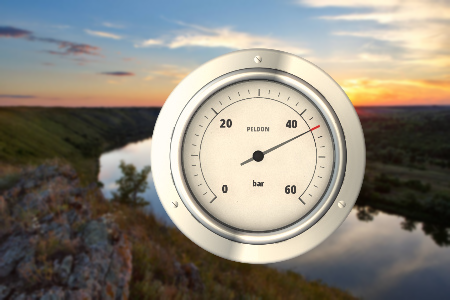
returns 44 bar
